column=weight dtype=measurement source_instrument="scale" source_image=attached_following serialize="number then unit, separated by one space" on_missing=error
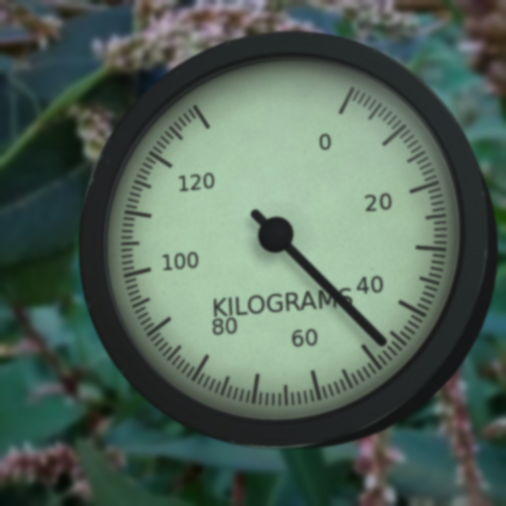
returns 47 kg
